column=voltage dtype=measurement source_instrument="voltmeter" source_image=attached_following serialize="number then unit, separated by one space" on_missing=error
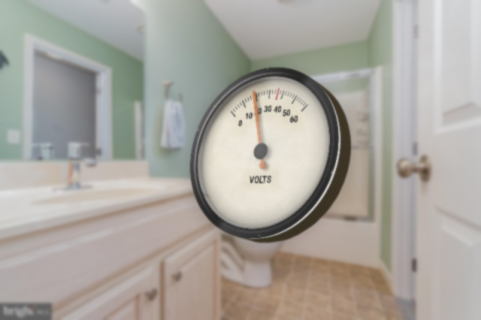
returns 20 V
